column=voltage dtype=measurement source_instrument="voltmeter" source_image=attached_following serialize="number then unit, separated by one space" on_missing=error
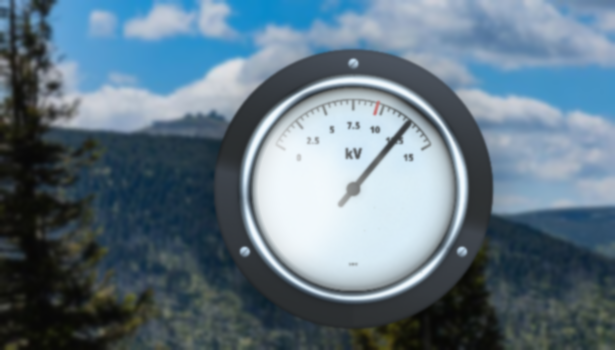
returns 12.5 kV
